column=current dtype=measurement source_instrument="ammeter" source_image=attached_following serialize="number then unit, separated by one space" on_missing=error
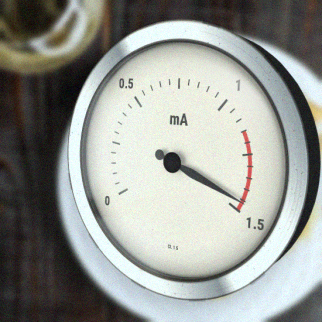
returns 1.45 mA
